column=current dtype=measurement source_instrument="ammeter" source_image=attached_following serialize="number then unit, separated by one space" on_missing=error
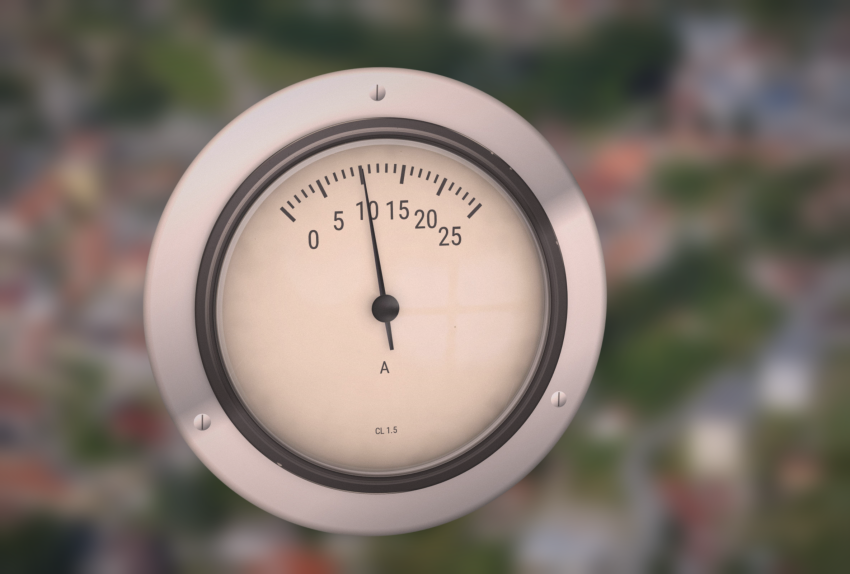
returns 10 A
